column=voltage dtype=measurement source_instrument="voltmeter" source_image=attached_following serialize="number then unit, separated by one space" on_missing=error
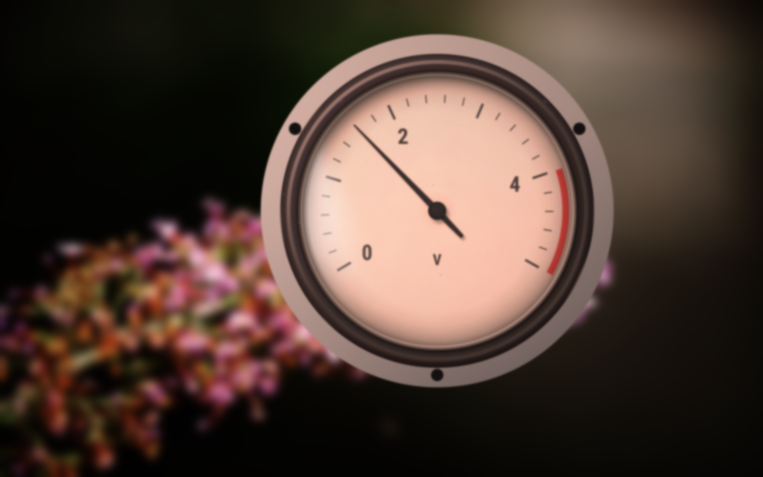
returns 1.6 V
